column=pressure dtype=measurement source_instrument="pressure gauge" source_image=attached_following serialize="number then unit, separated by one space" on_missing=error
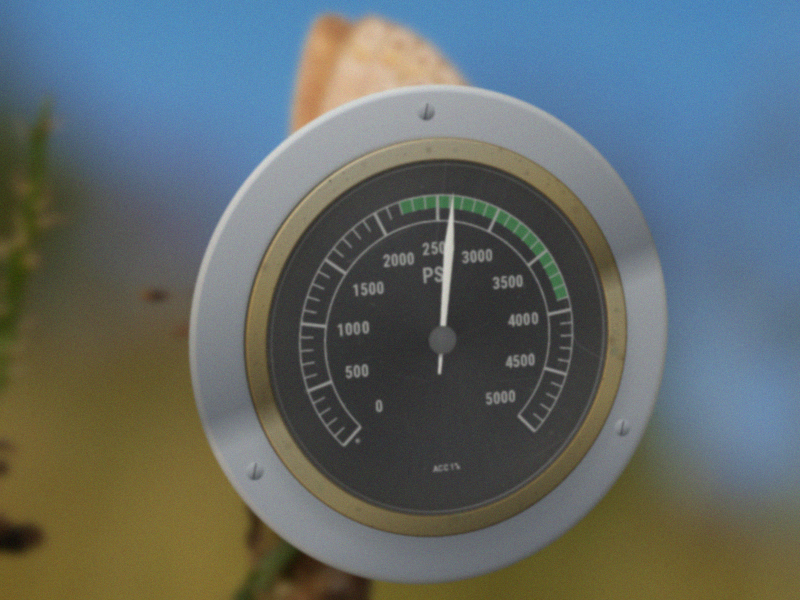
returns 2600 psi
